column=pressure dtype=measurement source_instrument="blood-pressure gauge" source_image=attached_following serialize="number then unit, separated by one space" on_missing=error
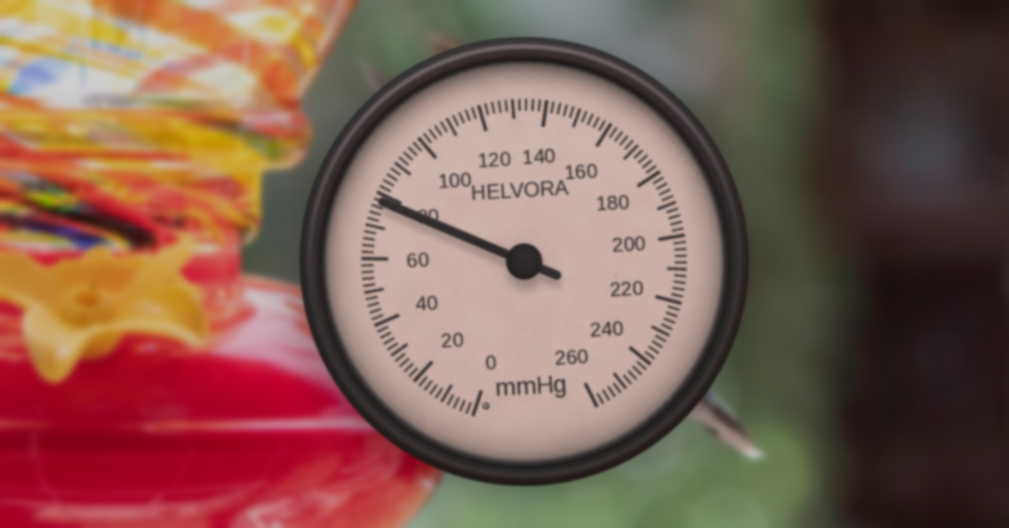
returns 78 mmHg
